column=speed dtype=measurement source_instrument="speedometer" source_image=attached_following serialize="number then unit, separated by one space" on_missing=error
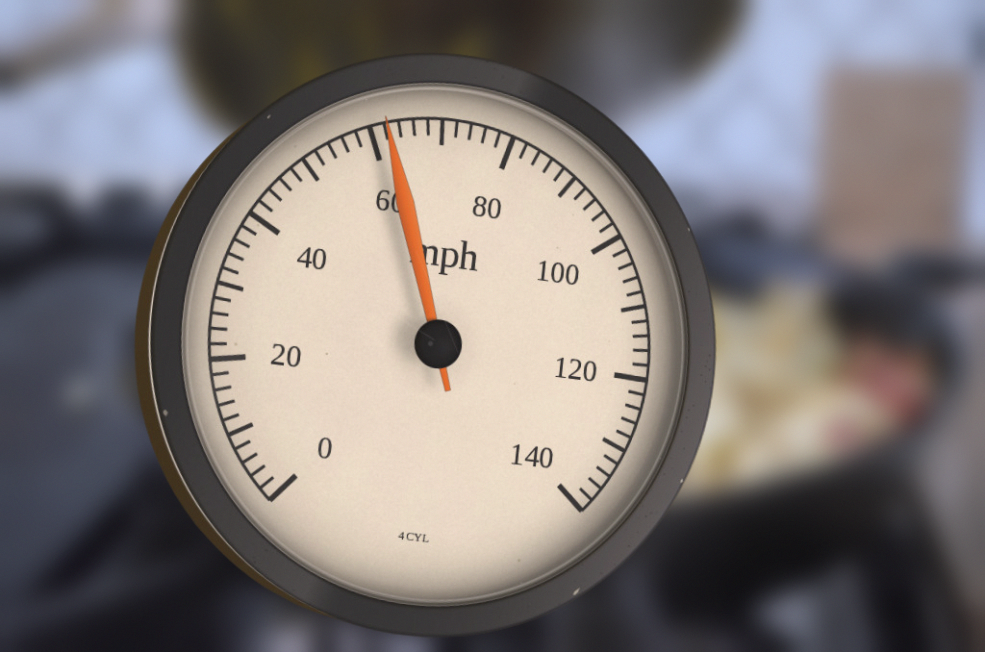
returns 62 mph
